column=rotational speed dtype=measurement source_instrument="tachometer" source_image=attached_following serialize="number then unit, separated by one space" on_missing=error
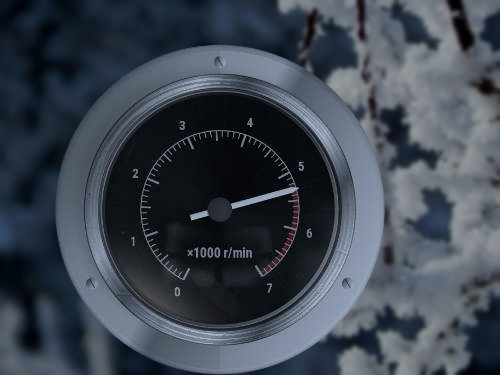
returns 5300 rpm
